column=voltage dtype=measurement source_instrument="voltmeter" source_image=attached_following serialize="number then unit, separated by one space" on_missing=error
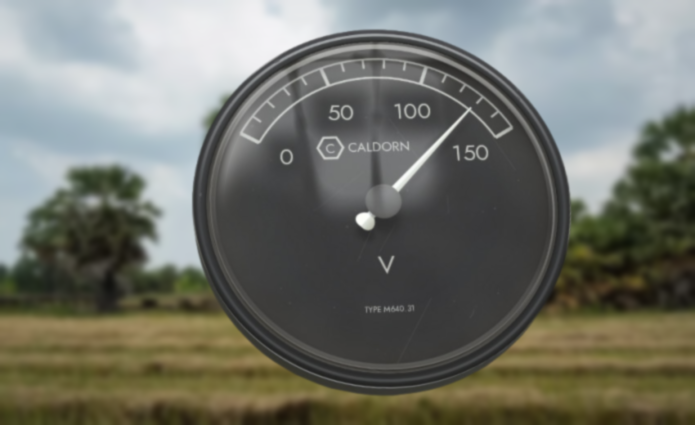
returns 130 V
